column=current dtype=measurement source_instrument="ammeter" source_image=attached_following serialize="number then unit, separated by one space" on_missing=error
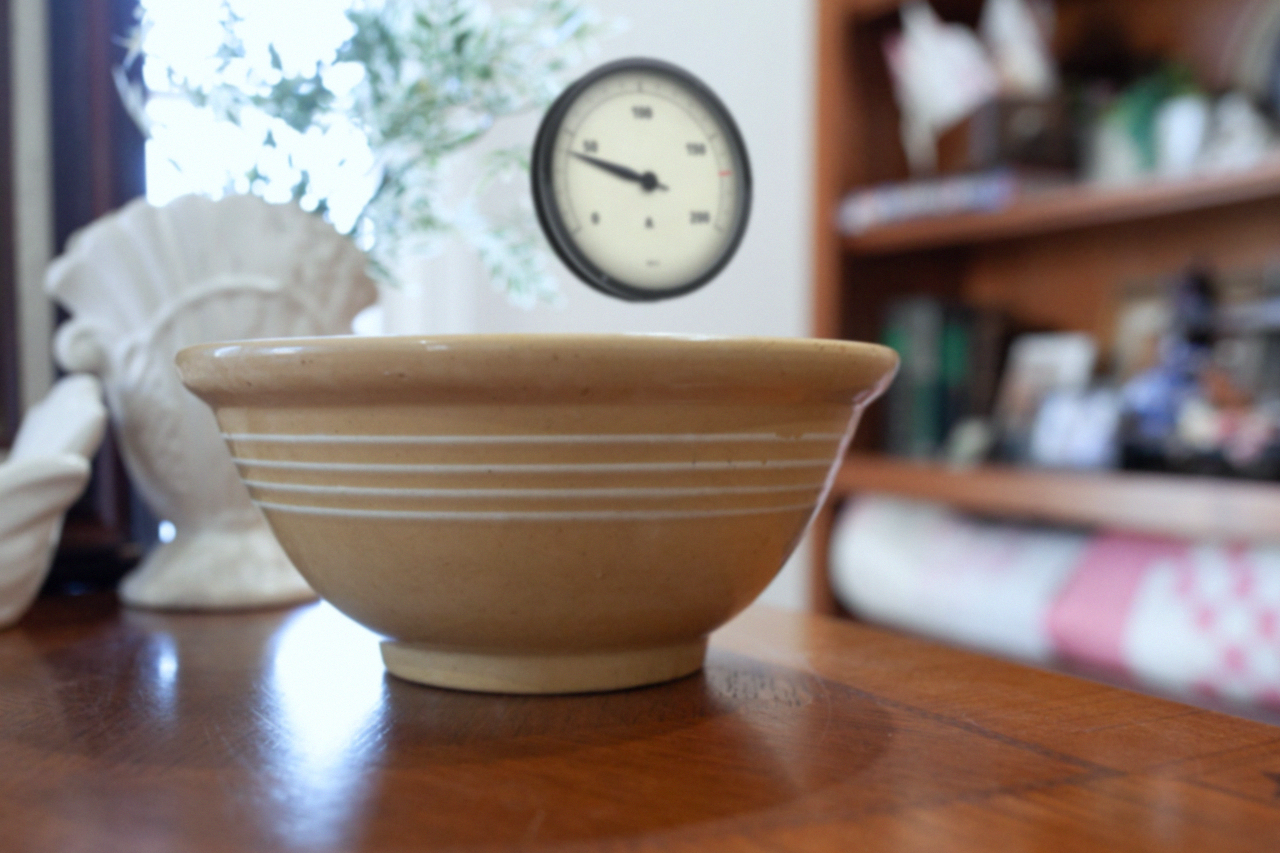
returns 40 A
